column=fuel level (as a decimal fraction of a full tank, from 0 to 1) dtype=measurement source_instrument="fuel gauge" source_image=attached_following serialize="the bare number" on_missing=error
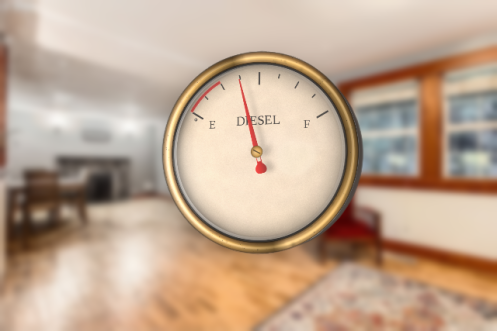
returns 0.375
